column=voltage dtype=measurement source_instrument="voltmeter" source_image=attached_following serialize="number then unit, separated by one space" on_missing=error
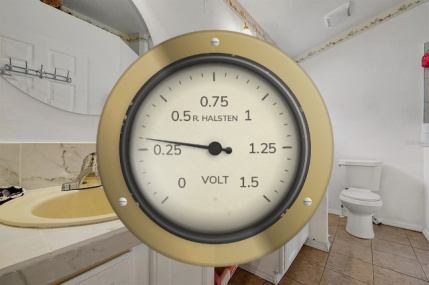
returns 0.3 V
